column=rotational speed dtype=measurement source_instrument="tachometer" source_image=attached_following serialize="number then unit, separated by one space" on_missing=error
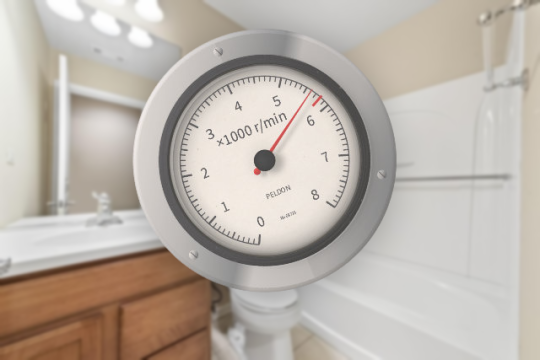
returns 5600 rpm
